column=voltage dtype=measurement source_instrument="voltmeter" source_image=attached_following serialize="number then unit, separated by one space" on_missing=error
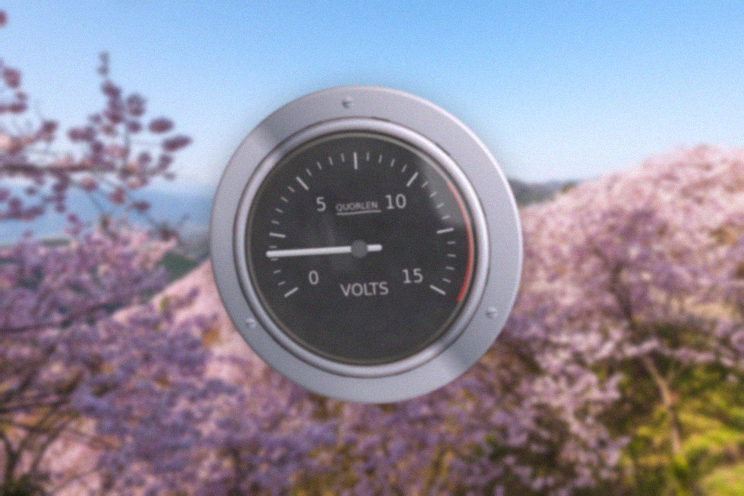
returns 1.75 V
